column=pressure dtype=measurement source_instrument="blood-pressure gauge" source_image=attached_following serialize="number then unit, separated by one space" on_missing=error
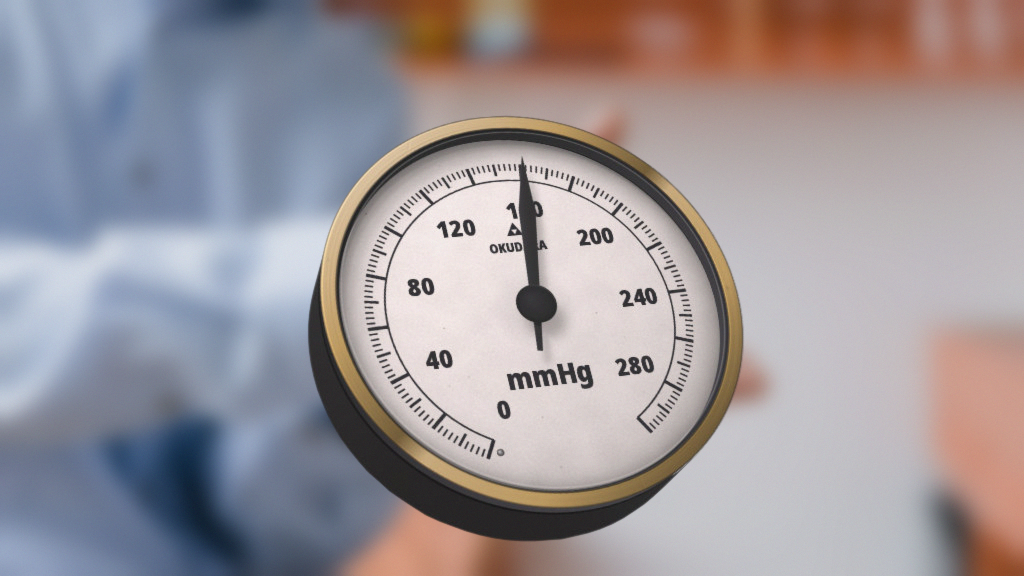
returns 160 mmHg
